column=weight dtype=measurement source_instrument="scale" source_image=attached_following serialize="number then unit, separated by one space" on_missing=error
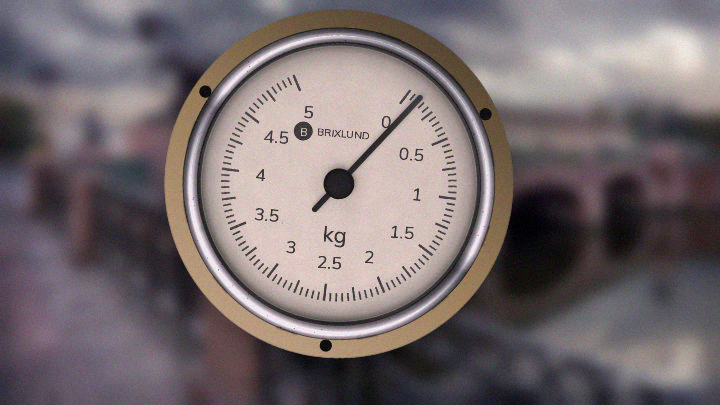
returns 0.1 kg
